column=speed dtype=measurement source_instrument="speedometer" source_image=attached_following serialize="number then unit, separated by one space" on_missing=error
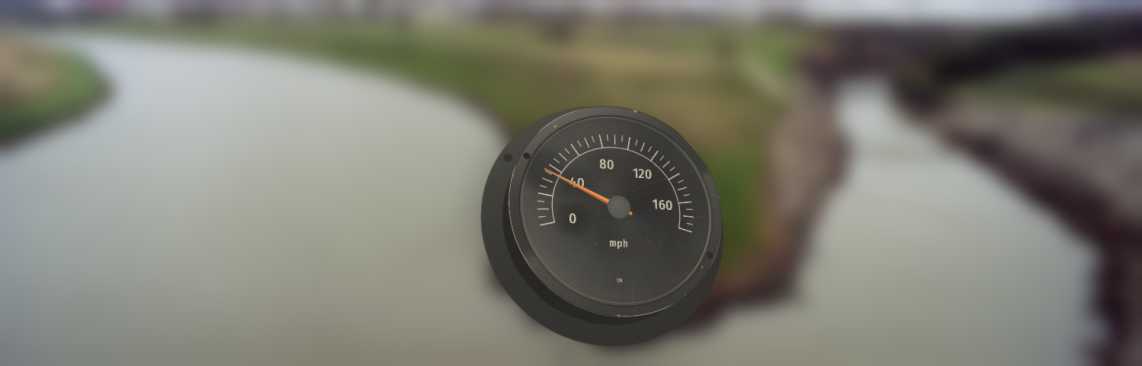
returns 35 mph
